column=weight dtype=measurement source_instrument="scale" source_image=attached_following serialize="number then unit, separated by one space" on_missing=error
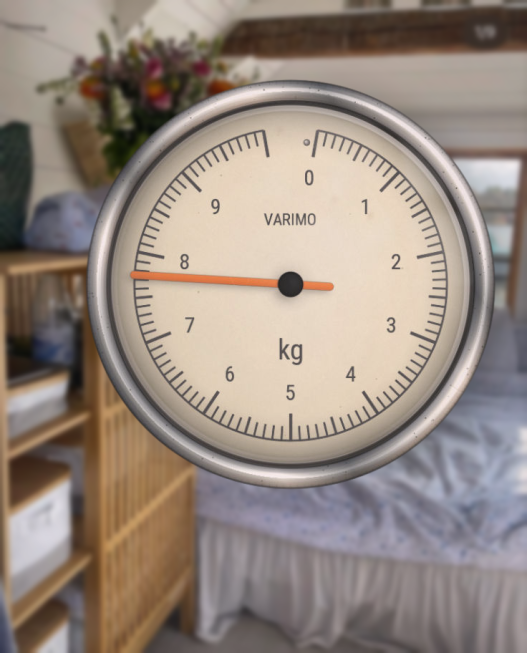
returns 7.75 kg
